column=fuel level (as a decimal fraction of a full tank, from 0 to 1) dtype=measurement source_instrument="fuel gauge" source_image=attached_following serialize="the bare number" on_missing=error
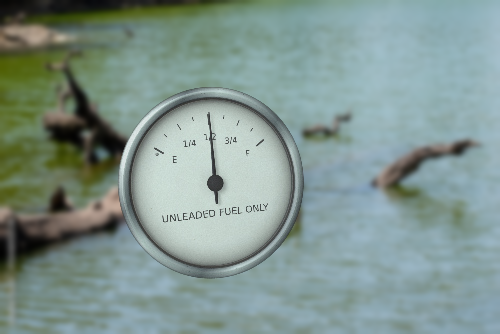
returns 0.5
